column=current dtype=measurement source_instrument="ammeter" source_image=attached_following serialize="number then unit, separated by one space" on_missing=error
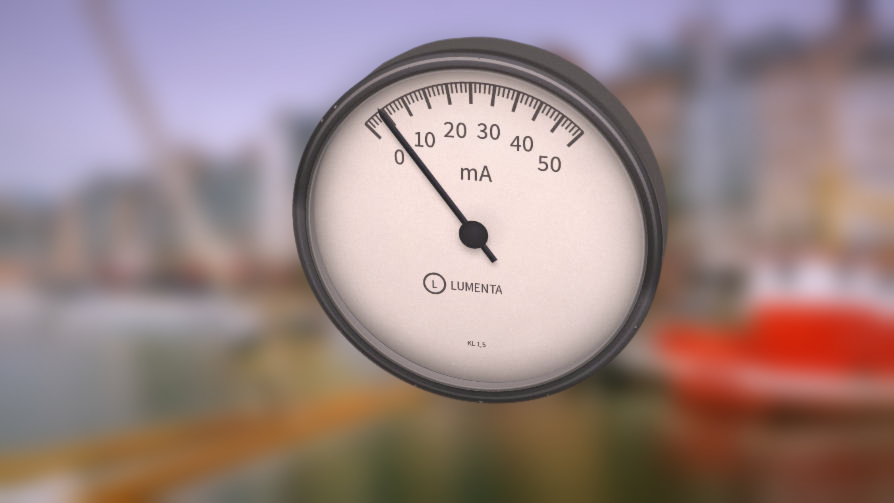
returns 5 mA
